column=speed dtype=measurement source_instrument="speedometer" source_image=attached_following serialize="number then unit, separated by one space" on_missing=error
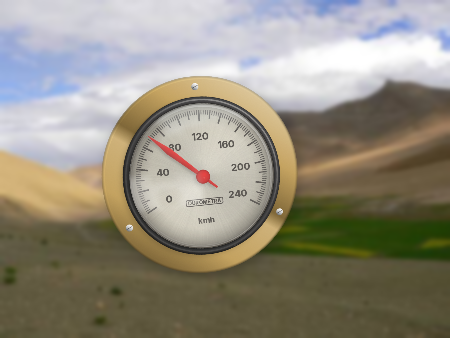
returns 70 km/h
